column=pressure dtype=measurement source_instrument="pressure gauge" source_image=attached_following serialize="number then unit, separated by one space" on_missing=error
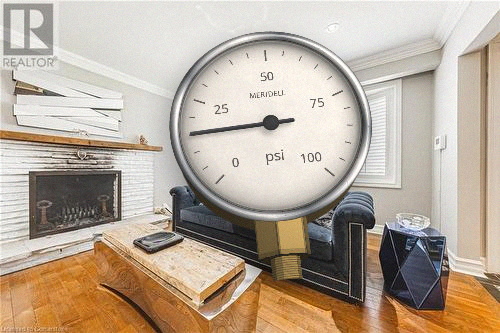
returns 15 psi
